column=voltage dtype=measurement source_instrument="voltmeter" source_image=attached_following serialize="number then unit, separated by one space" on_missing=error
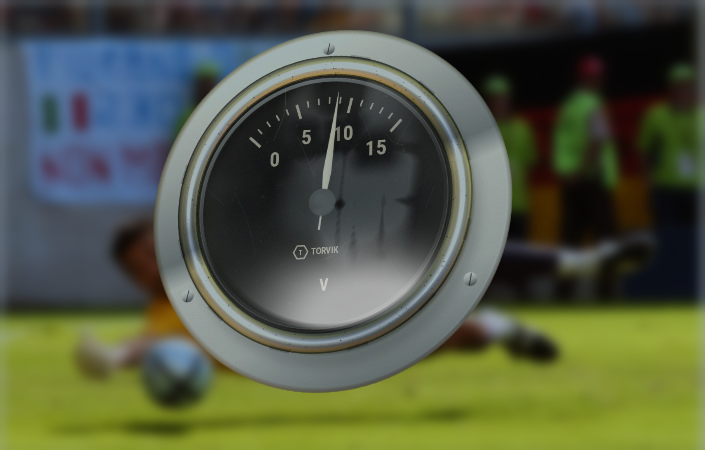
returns 9 V
